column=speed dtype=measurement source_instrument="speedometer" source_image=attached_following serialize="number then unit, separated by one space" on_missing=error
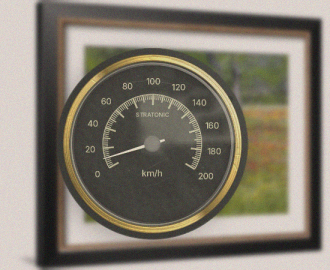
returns 10 km/h
